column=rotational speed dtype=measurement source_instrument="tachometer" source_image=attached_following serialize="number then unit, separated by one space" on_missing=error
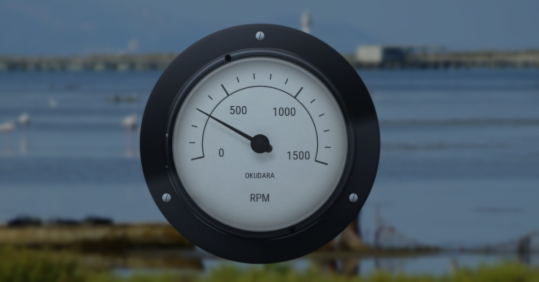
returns 300 rpm
